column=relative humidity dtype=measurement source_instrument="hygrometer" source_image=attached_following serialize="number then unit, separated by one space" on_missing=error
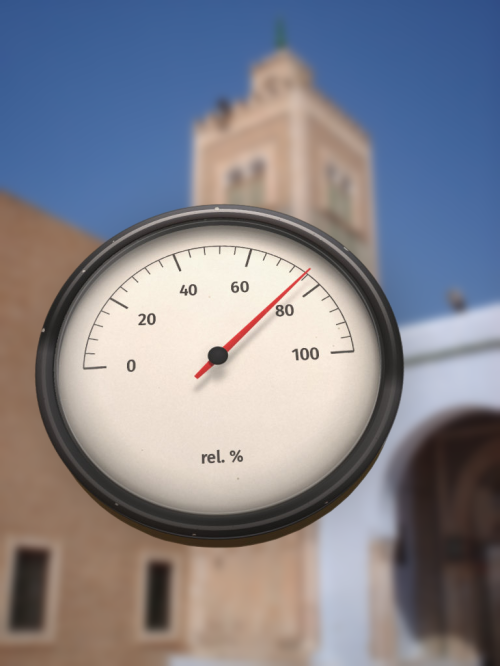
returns 76 %
